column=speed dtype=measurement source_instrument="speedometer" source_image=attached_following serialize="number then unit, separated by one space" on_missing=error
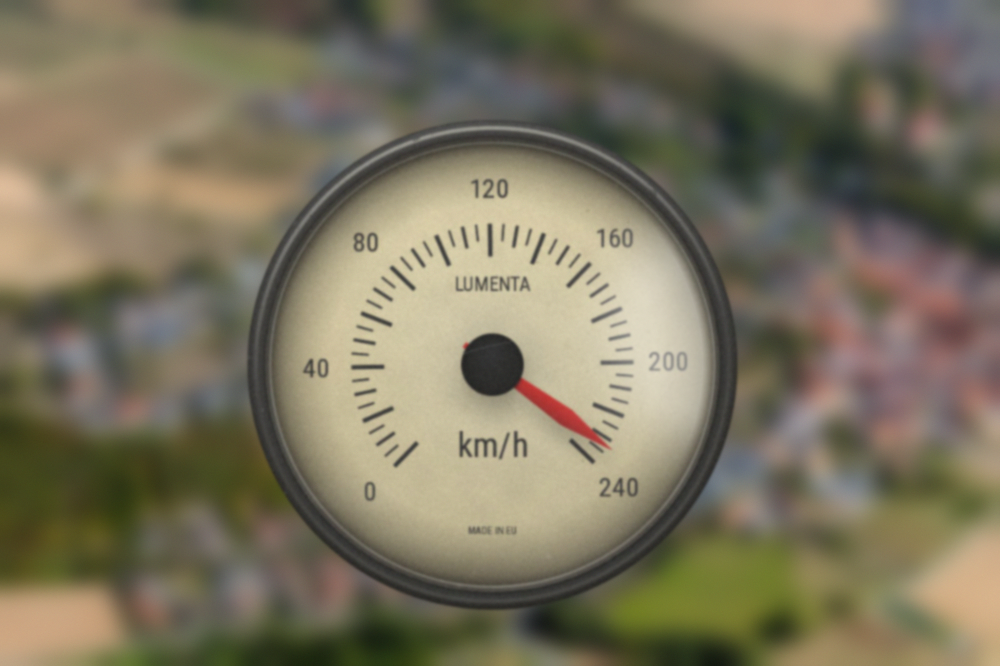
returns 232.5 km/h
